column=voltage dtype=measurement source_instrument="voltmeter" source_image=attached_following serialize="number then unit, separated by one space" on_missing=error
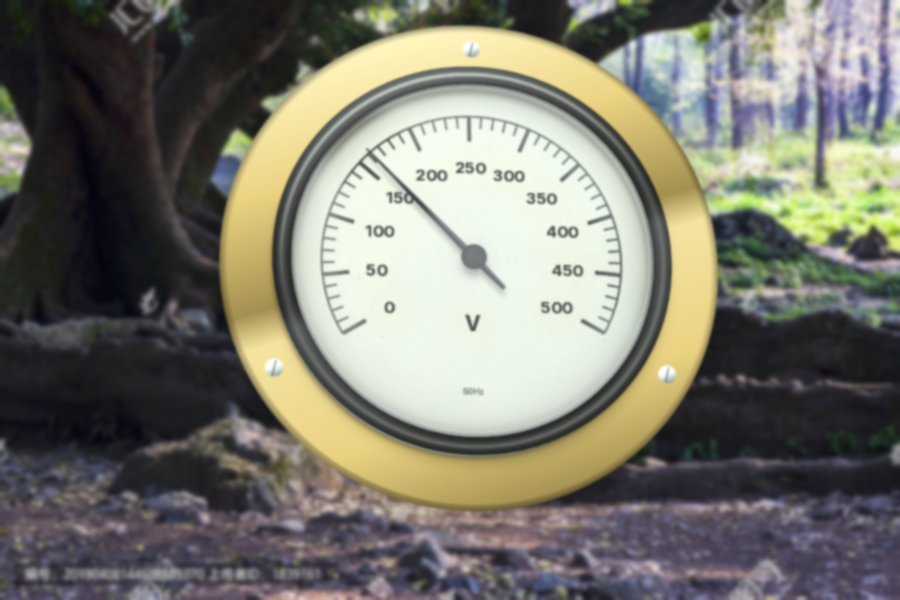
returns 160 V
